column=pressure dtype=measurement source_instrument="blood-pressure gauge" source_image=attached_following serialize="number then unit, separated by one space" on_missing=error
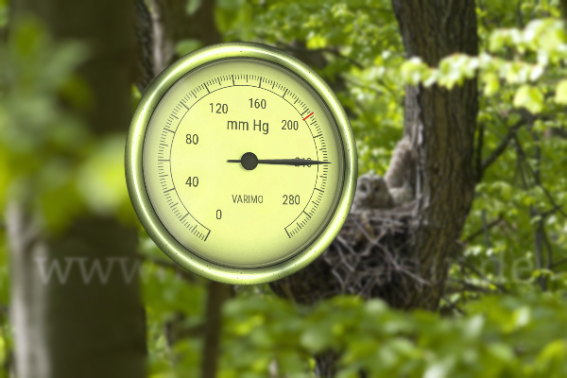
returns 240 mmHg
